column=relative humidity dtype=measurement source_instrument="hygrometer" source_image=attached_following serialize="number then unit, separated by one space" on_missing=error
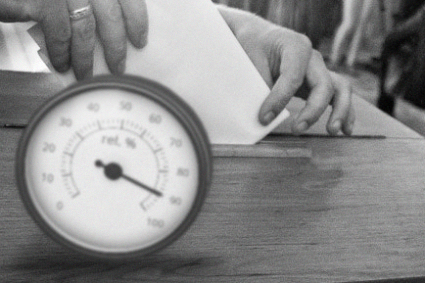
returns 90 %
